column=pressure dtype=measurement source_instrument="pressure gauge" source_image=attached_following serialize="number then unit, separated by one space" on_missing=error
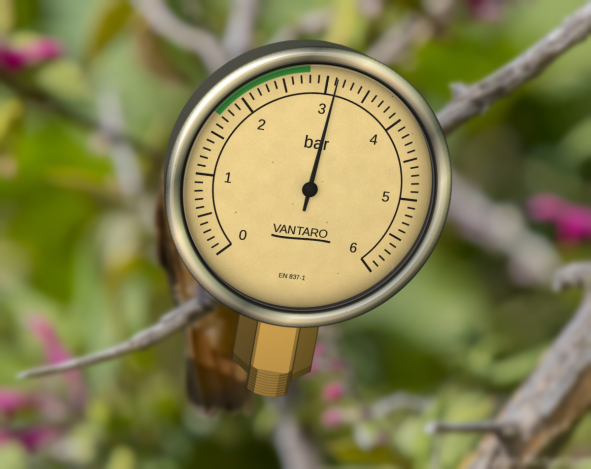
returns 3.1 bar
